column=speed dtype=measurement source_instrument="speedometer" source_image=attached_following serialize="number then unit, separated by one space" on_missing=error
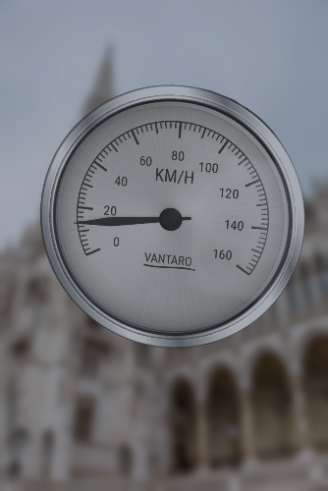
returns 14 km/h
